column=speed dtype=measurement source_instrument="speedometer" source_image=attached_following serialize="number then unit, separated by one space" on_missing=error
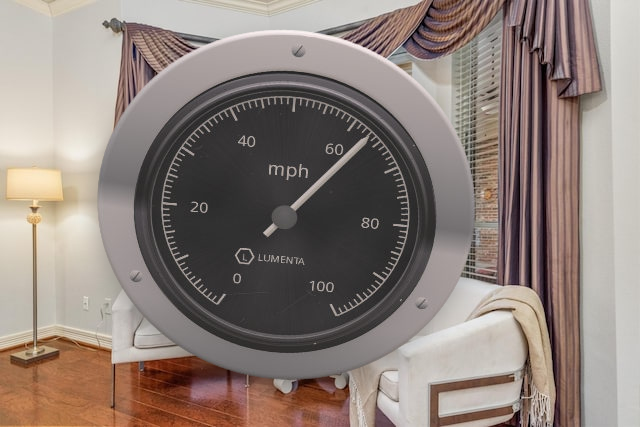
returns 63 mph
